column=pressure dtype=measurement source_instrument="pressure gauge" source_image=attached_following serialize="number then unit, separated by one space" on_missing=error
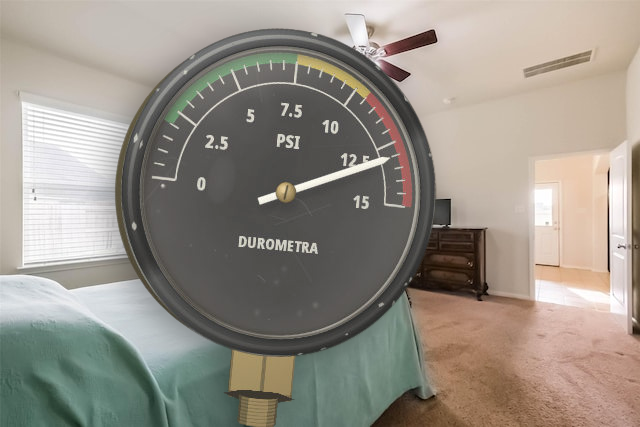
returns 13 psi
